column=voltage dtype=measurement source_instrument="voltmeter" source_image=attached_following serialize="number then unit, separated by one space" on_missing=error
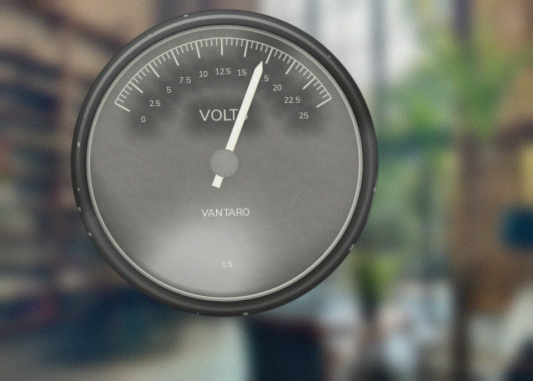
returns 17 V
